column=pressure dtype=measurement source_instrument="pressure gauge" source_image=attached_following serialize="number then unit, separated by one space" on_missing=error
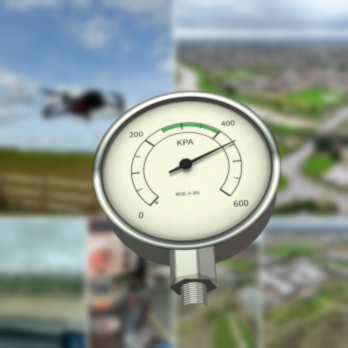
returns 450 kPa
